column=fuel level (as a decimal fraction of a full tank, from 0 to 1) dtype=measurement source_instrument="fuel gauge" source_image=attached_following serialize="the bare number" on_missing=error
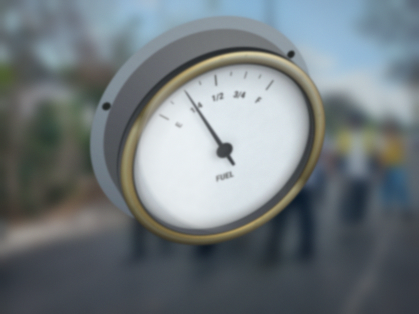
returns 0.25
